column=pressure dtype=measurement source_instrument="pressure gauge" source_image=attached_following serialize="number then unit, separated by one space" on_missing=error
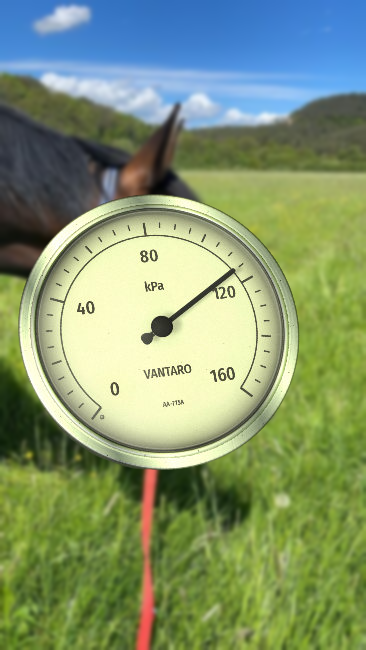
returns 115 kPa
